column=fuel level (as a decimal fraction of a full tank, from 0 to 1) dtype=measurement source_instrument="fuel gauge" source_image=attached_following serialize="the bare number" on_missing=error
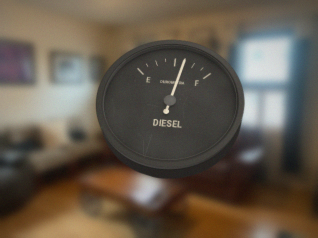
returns 0.625
